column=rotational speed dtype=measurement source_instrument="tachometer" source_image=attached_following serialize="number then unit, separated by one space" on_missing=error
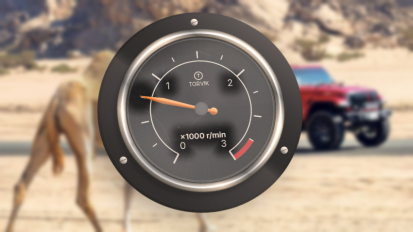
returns 750 rpm
